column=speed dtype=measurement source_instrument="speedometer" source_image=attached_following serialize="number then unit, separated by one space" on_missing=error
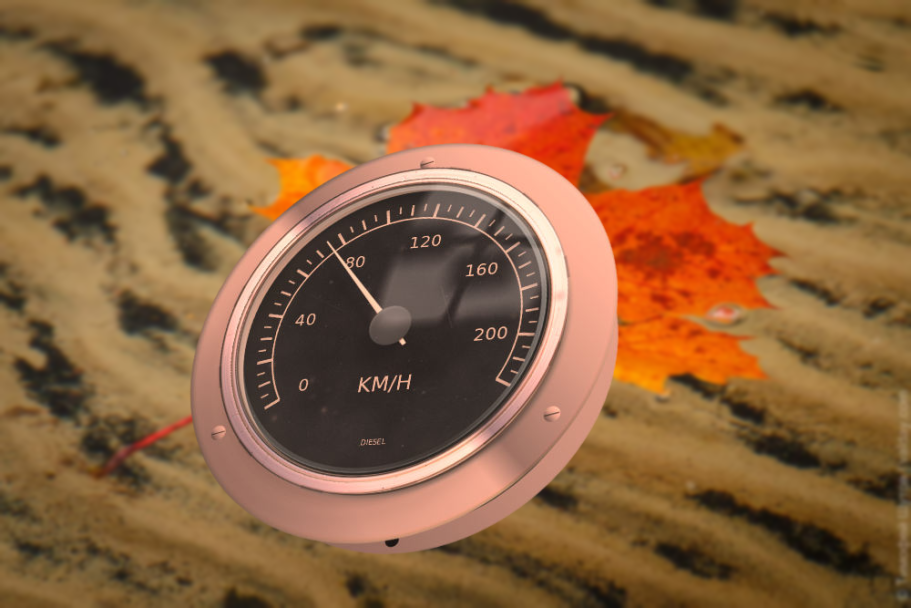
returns 75 km/h
